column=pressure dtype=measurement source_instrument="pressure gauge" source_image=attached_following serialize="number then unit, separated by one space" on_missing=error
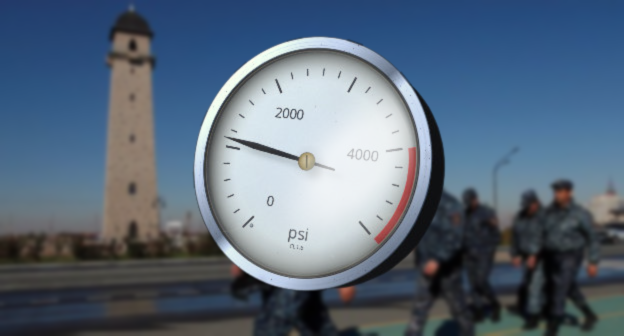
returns 1100 psi
